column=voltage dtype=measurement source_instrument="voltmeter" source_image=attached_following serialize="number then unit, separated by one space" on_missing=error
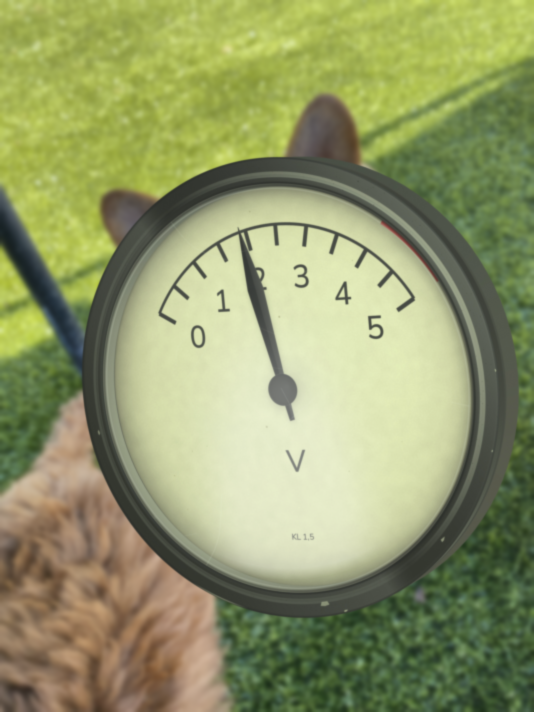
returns 2 V
